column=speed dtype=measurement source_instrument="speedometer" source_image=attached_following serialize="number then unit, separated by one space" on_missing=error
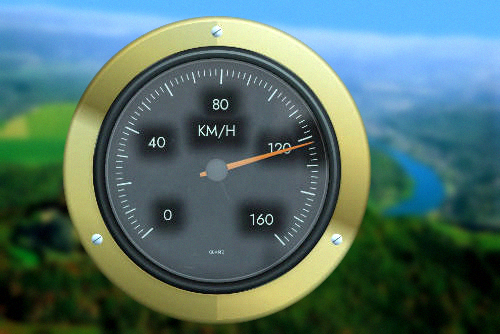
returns 122 km/h
